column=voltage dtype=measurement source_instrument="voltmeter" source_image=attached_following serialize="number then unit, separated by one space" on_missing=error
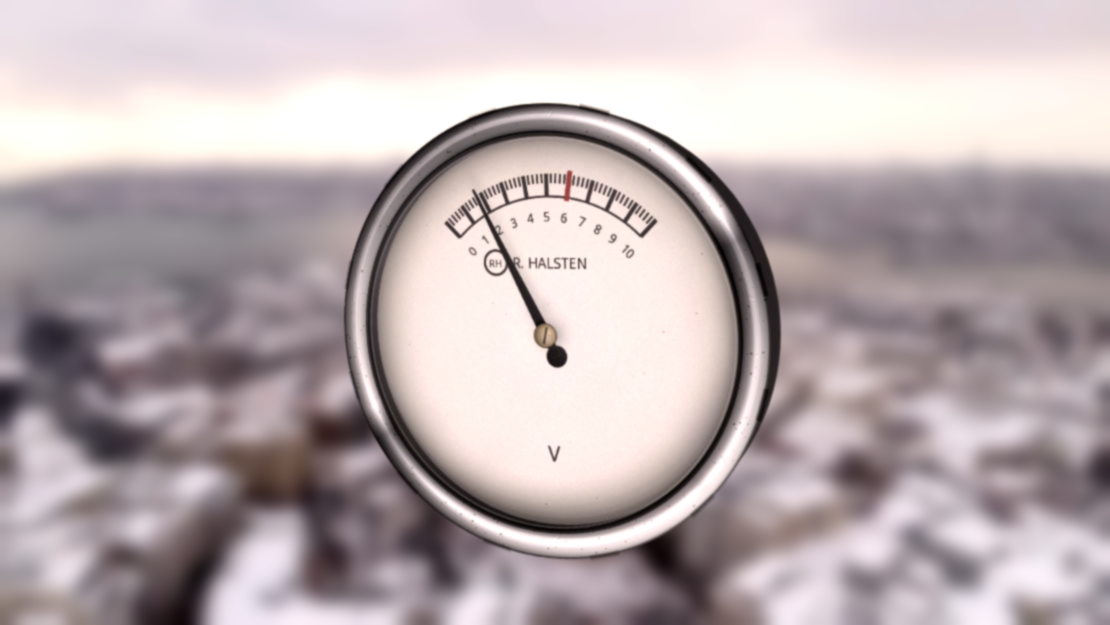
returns 2 V
